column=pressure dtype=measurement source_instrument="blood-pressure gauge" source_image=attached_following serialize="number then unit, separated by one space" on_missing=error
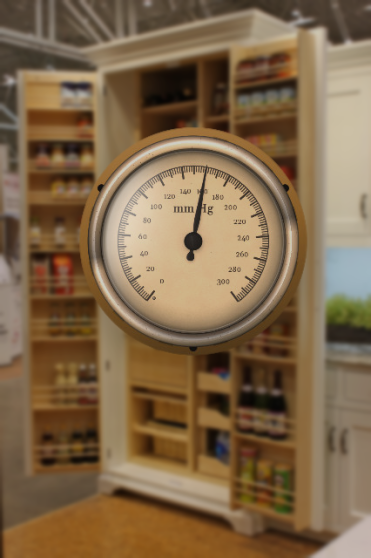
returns 160 mmHg
